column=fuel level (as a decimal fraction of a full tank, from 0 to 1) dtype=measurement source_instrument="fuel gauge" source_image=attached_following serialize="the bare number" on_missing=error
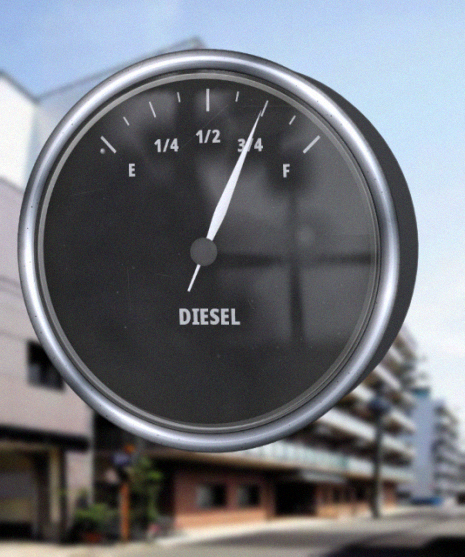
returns 0.75
